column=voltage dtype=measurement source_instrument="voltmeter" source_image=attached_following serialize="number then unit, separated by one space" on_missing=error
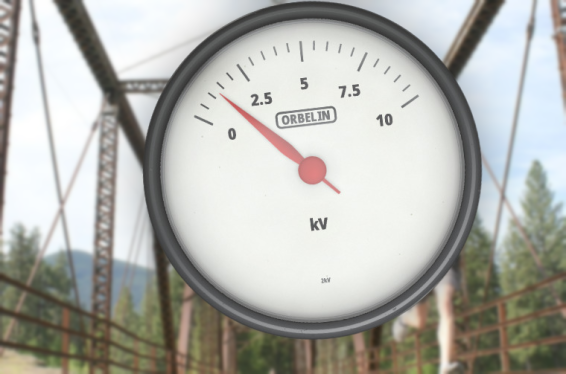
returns 1.25 kV
